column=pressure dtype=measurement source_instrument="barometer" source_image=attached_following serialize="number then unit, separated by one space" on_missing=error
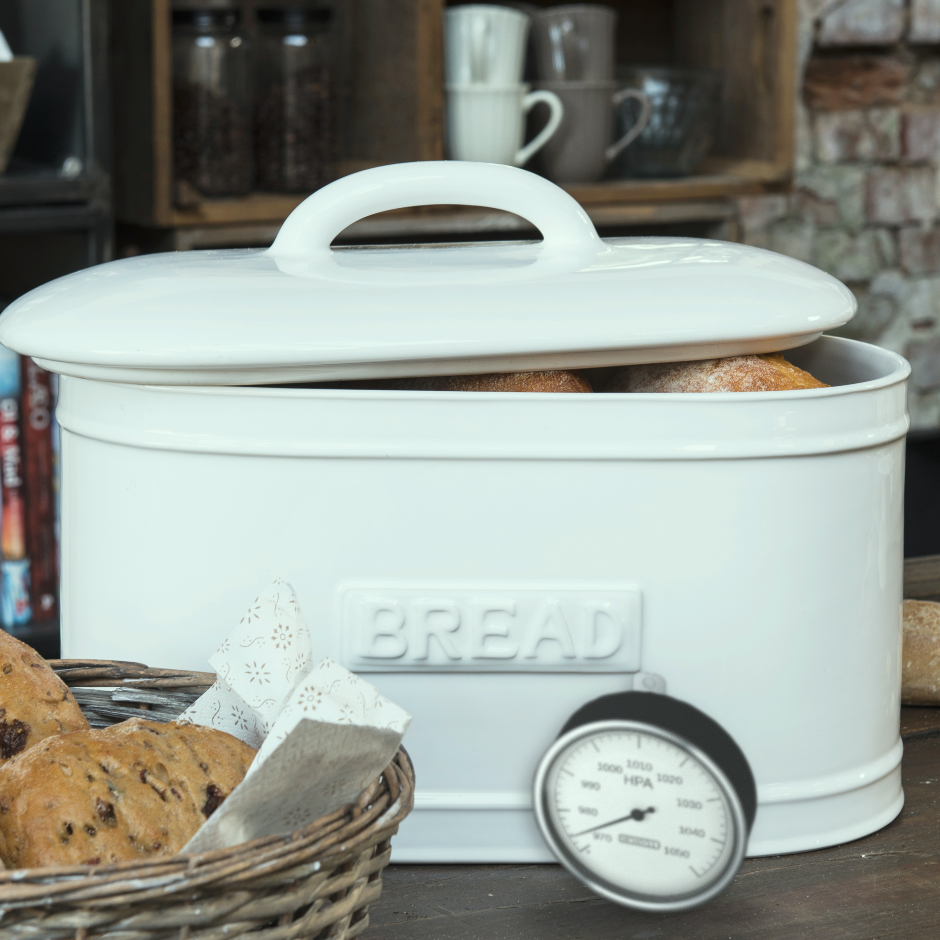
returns 974 hPa
